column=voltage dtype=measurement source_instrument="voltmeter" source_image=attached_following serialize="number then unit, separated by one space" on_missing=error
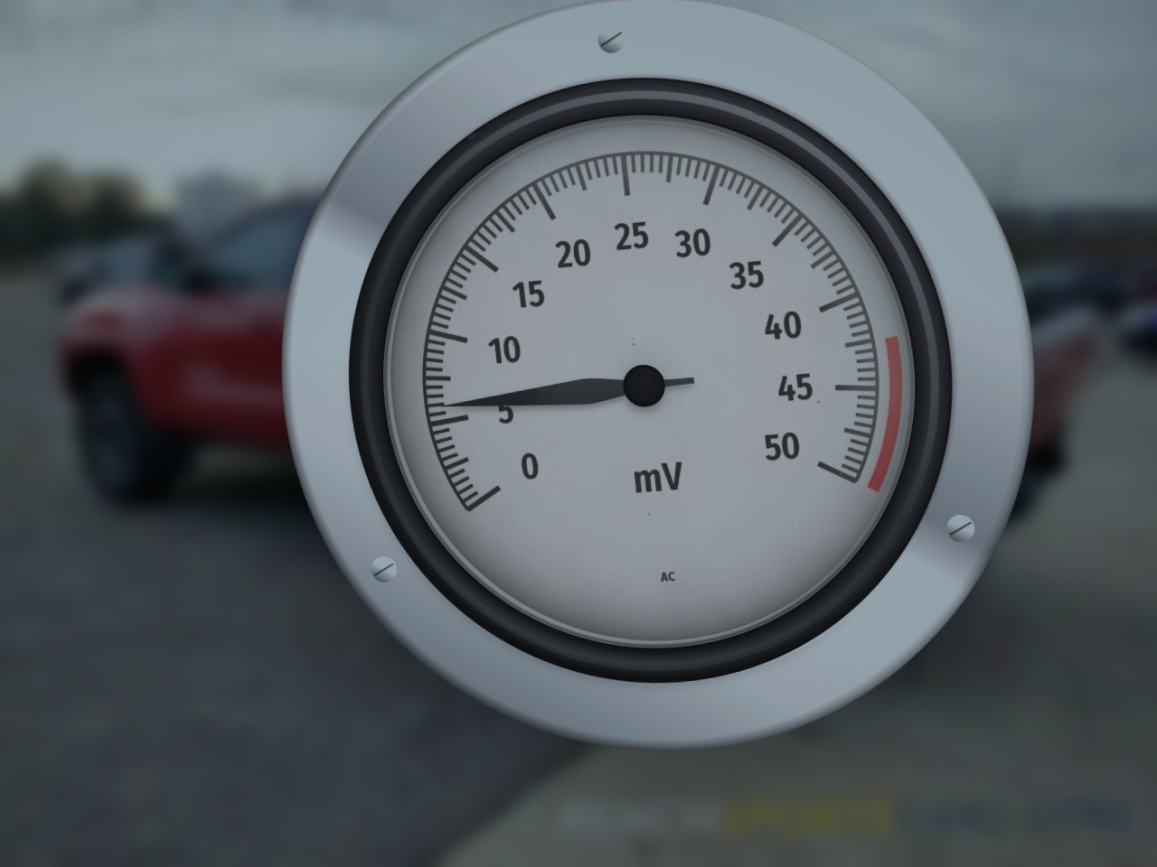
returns 6 mV
